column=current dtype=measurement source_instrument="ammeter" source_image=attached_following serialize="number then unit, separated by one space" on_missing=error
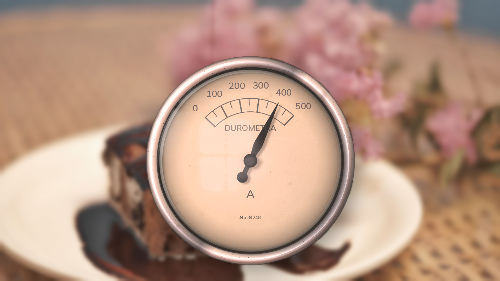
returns 400 A
